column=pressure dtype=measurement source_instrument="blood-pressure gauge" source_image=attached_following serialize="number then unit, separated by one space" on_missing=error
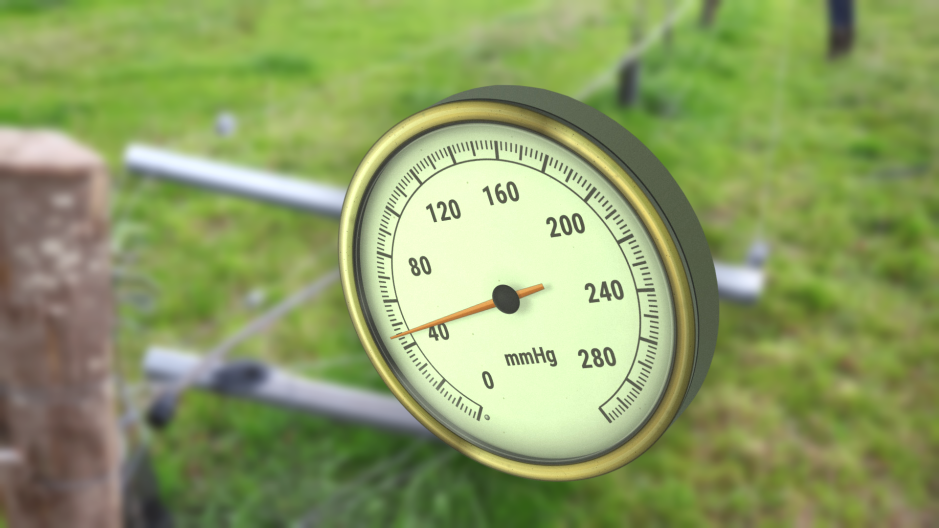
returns 46 mmHg
